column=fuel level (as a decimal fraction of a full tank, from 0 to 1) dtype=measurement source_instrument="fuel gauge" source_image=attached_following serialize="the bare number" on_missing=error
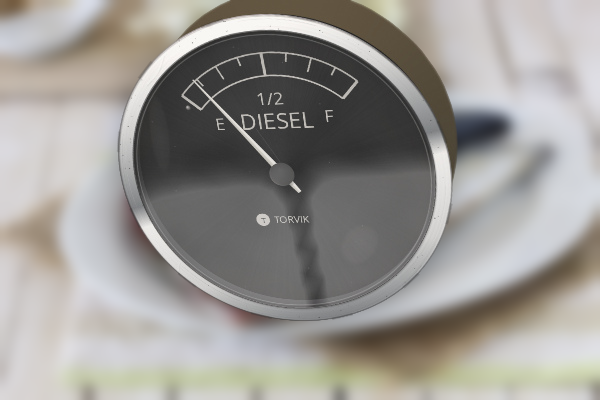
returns 0.125
